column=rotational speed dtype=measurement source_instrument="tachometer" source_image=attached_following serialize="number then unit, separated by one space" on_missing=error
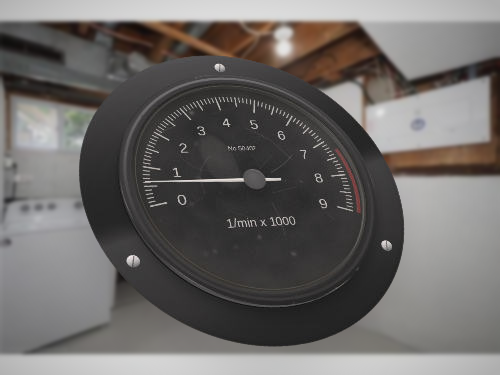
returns 500 rpm
